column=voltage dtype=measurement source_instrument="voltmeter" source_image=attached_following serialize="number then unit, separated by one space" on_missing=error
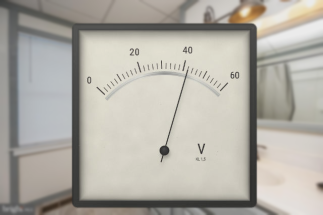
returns 42 V
